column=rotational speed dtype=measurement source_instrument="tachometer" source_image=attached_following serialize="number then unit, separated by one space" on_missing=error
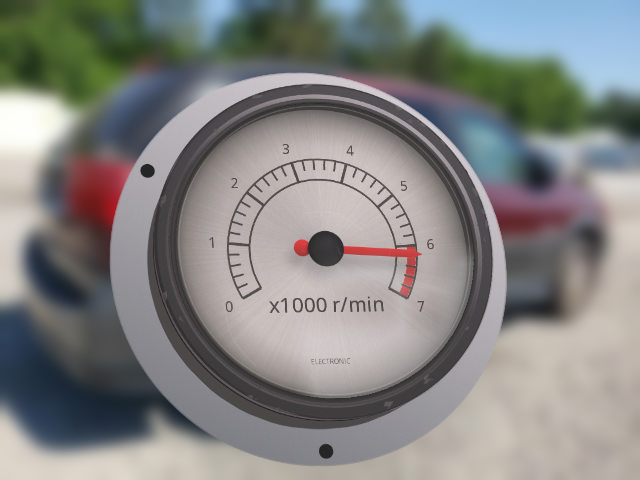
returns 6200 rpm
